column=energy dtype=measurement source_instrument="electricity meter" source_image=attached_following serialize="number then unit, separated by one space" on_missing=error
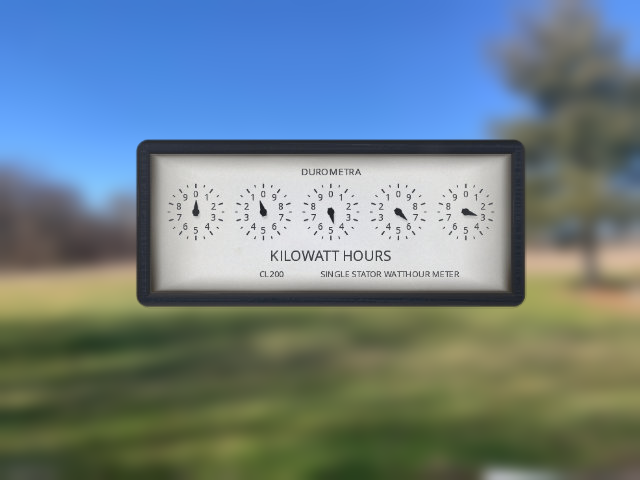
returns 463 kWh
